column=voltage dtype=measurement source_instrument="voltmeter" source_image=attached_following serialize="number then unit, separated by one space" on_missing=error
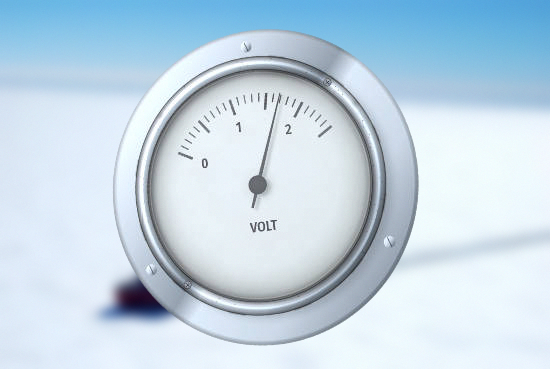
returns 1.7 V
